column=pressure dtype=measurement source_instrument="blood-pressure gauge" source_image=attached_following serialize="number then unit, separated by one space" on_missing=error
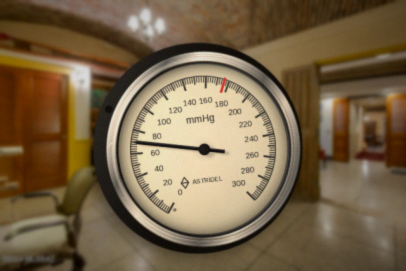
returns 70 mmHg
